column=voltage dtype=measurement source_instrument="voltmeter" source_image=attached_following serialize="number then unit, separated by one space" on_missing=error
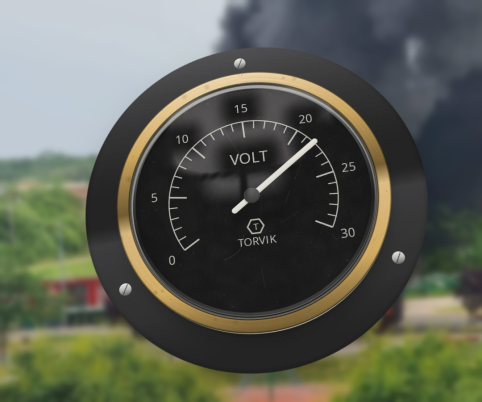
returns 22 V
